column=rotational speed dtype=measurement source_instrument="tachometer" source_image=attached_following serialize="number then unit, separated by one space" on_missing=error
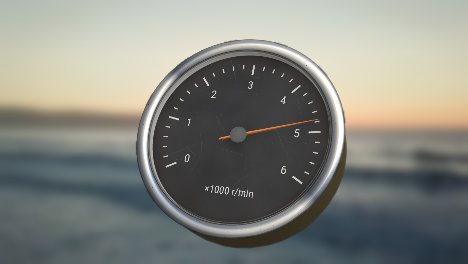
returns 4800 rpm
